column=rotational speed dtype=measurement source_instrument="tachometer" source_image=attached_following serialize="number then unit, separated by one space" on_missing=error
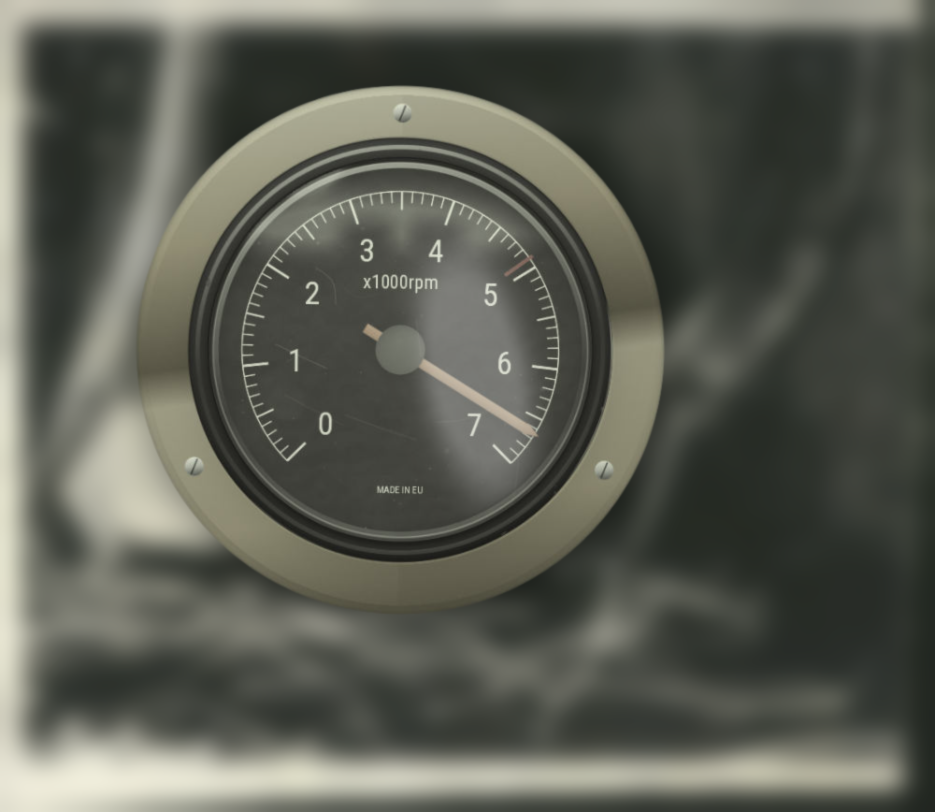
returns 6650 rpm
